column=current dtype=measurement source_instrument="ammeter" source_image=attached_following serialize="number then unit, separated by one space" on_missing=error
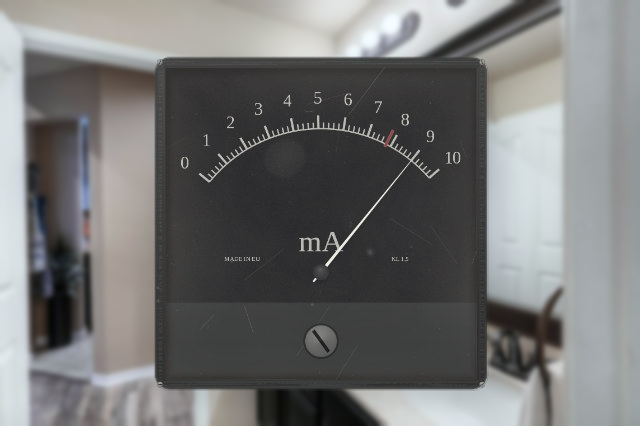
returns 9 mA
